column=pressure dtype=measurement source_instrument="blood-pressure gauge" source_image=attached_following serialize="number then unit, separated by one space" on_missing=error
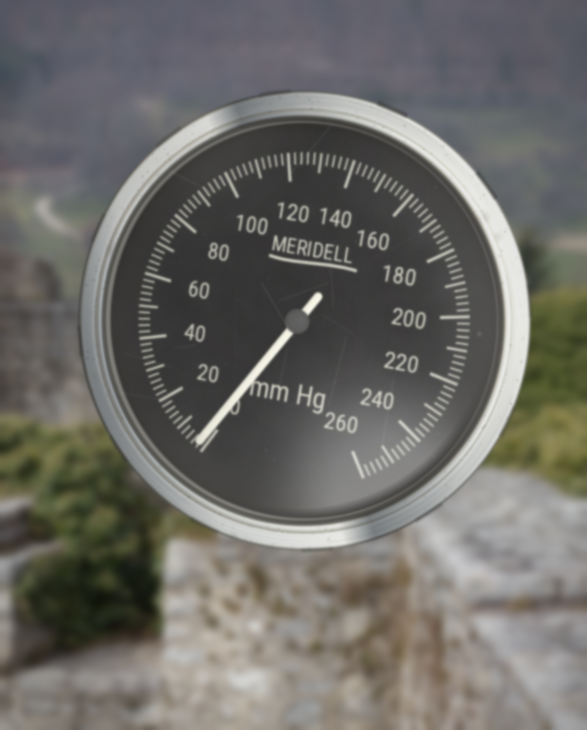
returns 2 mmHg
